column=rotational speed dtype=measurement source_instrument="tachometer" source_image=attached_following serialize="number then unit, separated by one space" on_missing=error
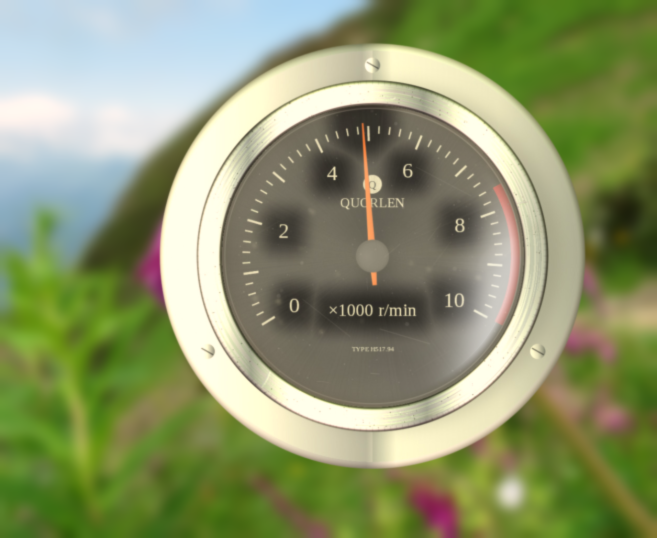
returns 4900 rpm
